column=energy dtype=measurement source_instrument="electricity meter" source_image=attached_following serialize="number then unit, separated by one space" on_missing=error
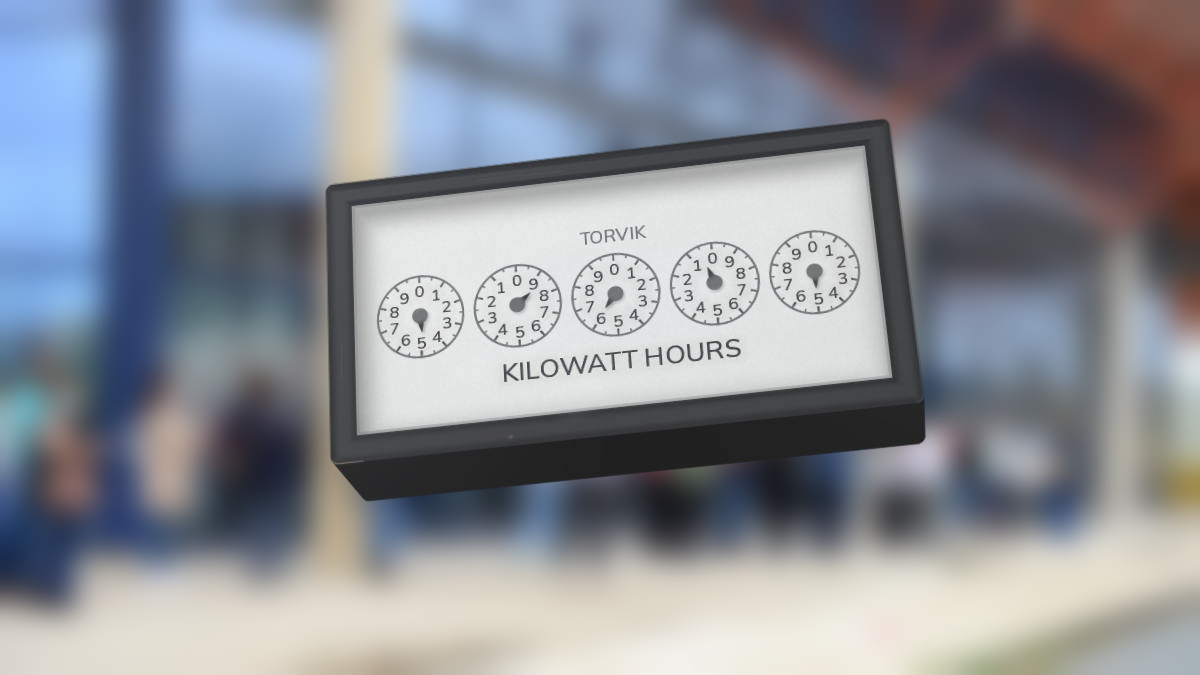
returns 48605 kWh
